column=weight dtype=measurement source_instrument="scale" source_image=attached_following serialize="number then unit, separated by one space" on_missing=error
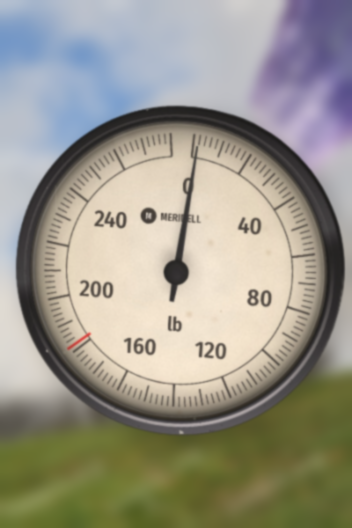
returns 2 lb
